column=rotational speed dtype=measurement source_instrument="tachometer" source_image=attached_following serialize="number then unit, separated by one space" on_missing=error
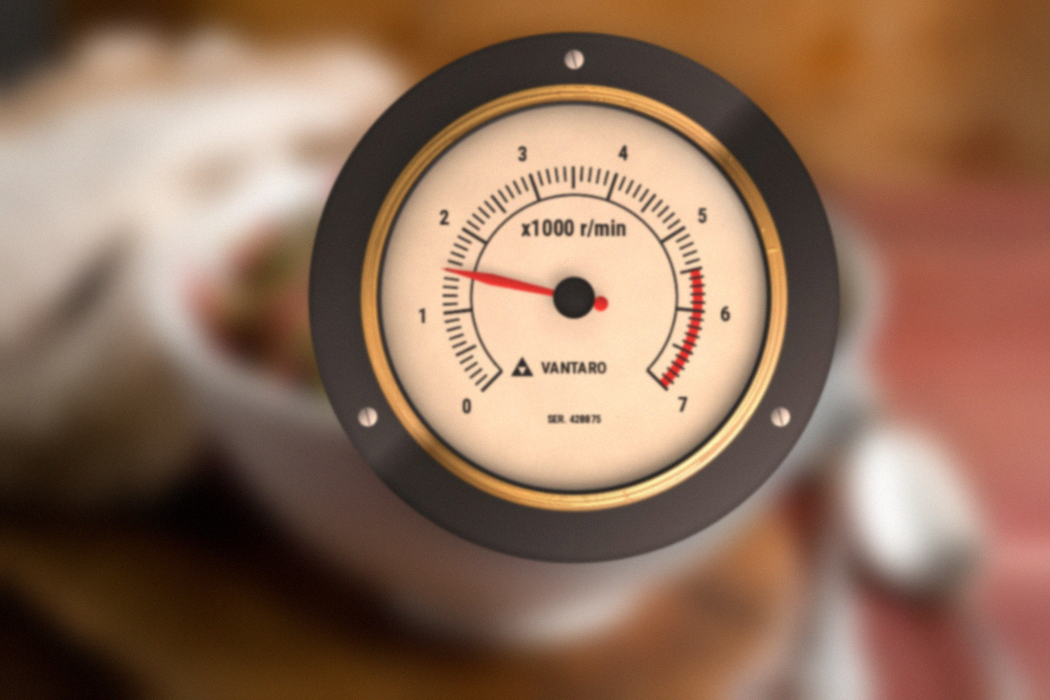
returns 1500 rpm
